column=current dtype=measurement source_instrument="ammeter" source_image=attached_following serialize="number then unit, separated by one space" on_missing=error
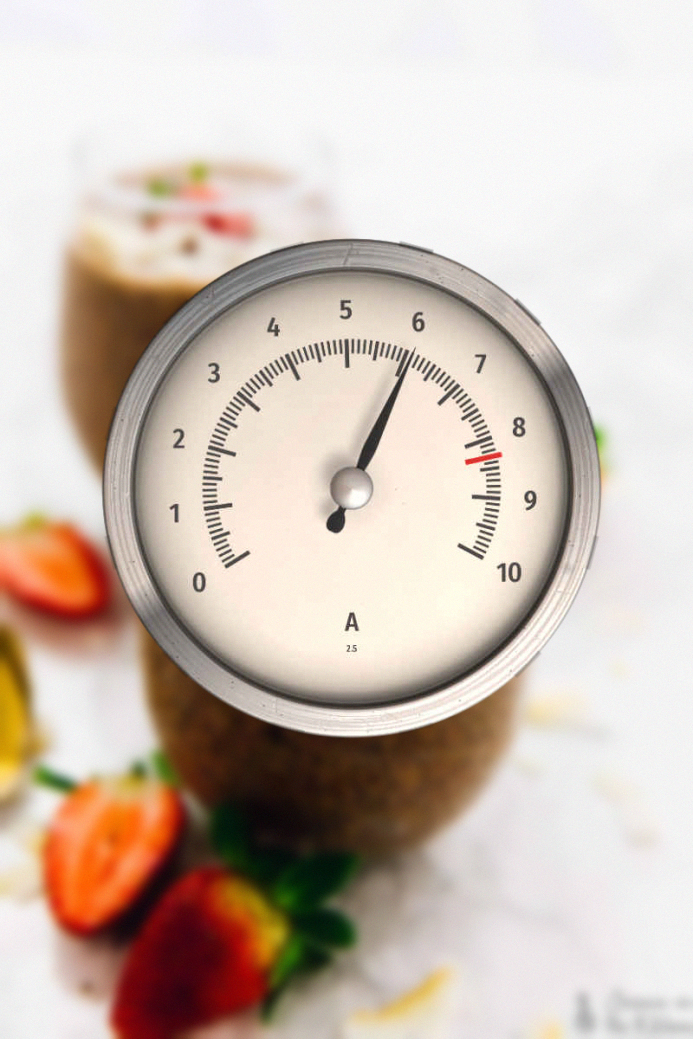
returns 6.1 A
